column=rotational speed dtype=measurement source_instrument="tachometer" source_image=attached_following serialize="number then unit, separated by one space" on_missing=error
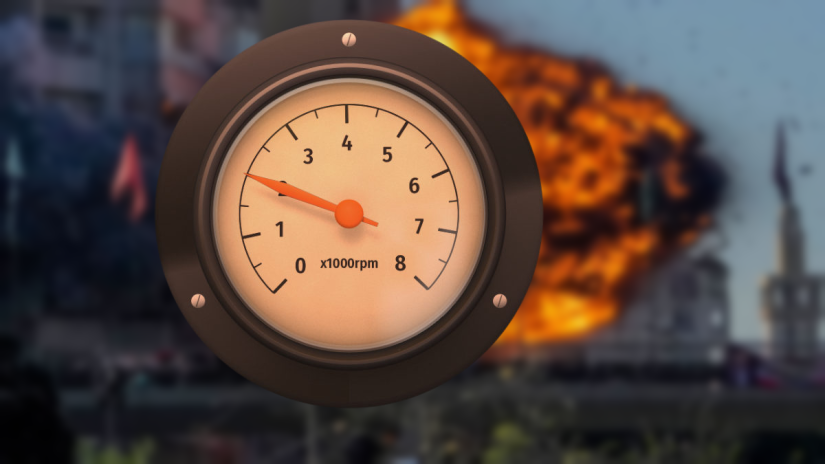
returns 2000 rpm
